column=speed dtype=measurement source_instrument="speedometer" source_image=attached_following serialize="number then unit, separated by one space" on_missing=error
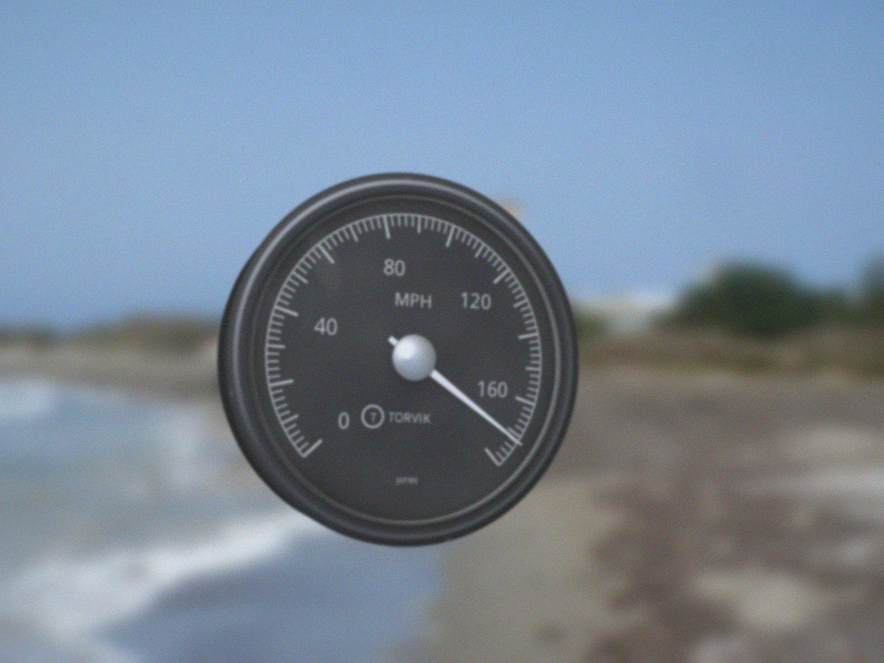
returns 172 mph
